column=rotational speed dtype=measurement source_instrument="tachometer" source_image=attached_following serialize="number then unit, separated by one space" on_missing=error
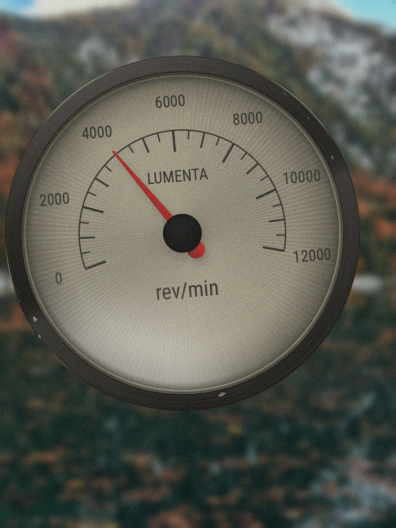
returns 4000 rpm
